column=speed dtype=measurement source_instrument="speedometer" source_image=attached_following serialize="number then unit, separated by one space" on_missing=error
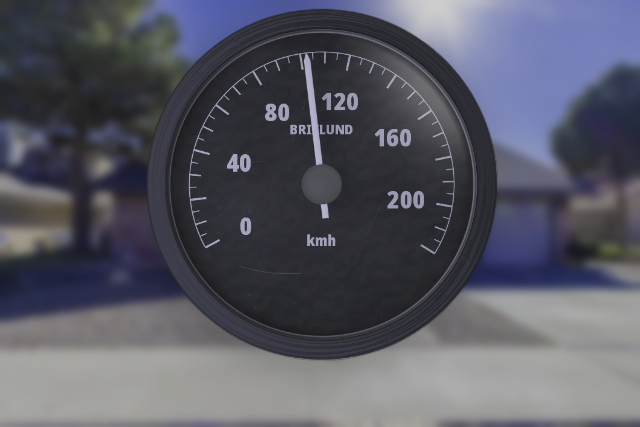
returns 102.5 km/h
